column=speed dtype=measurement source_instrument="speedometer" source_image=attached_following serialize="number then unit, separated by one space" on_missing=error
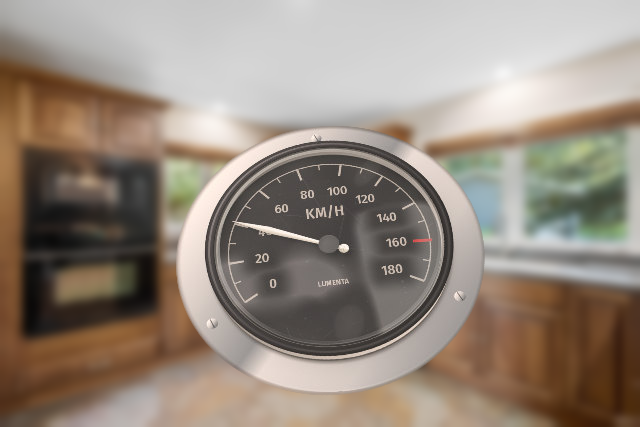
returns 40 km/h
